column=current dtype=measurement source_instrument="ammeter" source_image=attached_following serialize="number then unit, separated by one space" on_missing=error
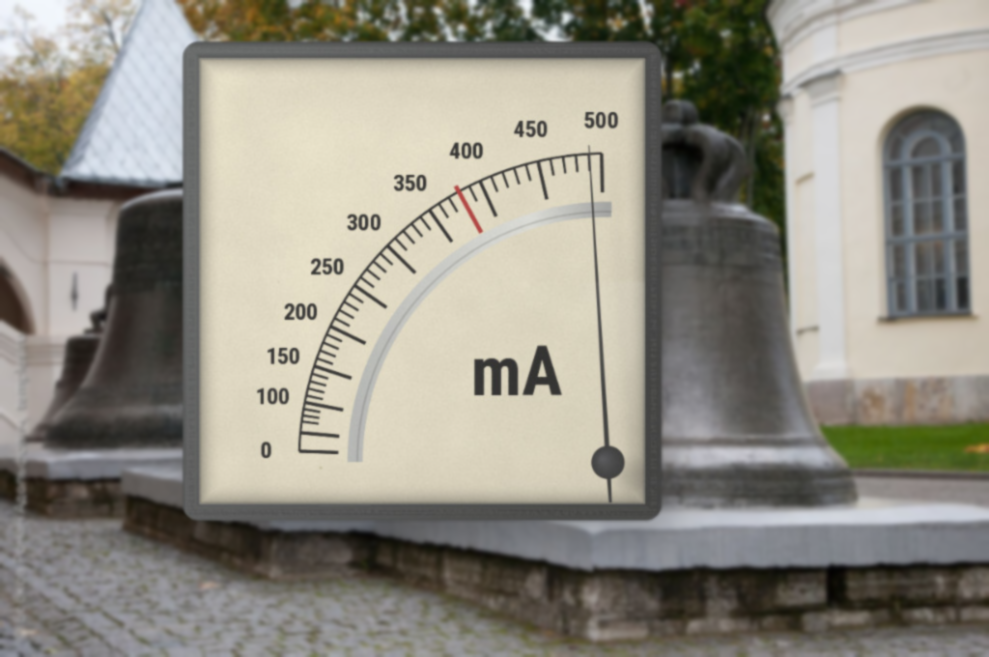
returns 490 mA
